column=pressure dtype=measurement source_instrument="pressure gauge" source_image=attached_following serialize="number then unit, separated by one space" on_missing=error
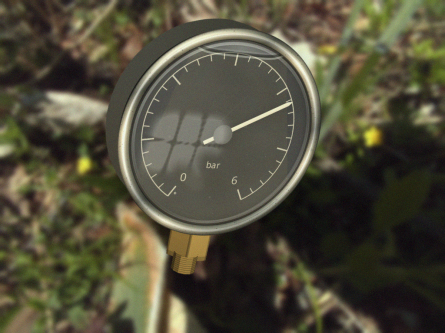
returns 4.2 bar
